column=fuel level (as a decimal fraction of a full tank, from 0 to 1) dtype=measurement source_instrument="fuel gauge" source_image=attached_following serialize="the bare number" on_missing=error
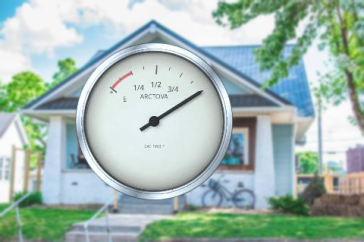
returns 1
